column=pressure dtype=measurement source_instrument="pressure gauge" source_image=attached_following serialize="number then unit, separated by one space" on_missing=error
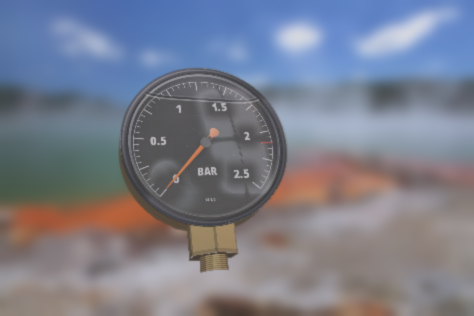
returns 0 bar
